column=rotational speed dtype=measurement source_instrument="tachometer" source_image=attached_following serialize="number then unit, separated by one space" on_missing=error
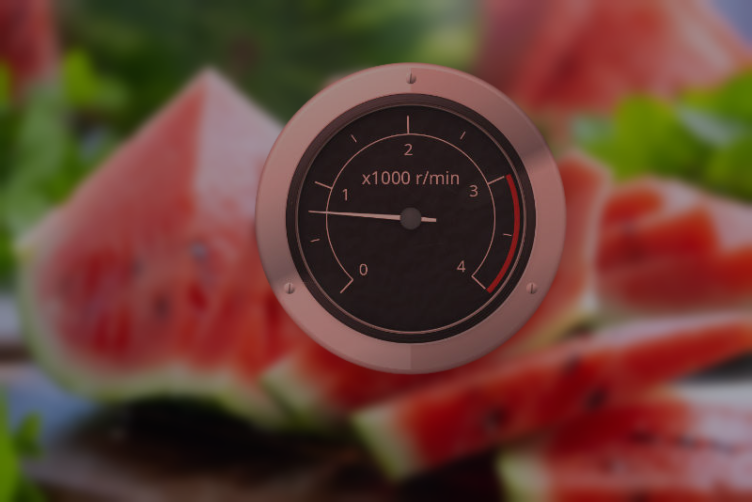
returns 750 rpm
